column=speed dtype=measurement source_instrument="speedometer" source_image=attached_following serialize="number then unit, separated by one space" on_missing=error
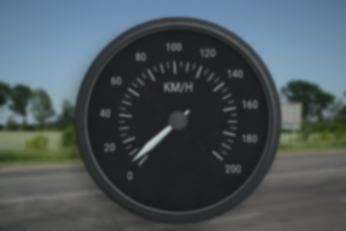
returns 5 km/h
